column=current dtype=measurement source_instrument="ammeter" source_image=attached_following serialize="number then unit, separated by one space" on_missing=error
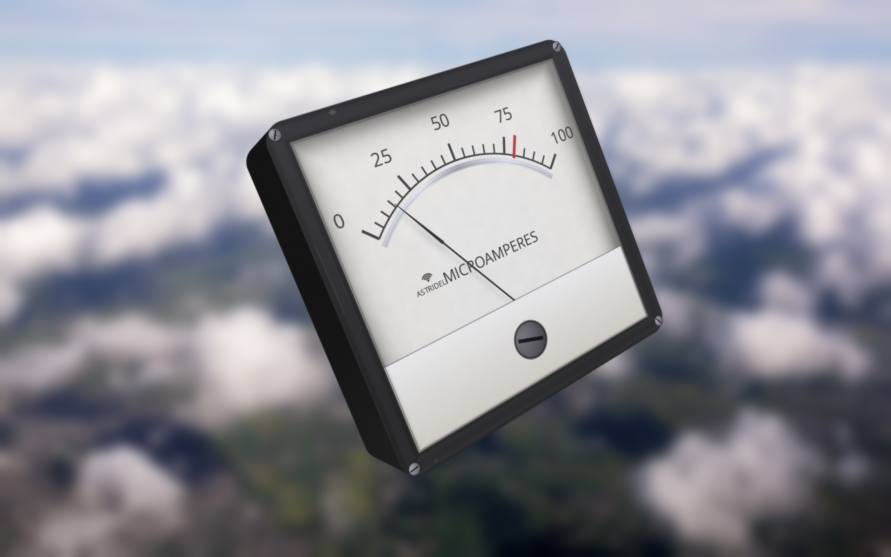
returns 15 µA
